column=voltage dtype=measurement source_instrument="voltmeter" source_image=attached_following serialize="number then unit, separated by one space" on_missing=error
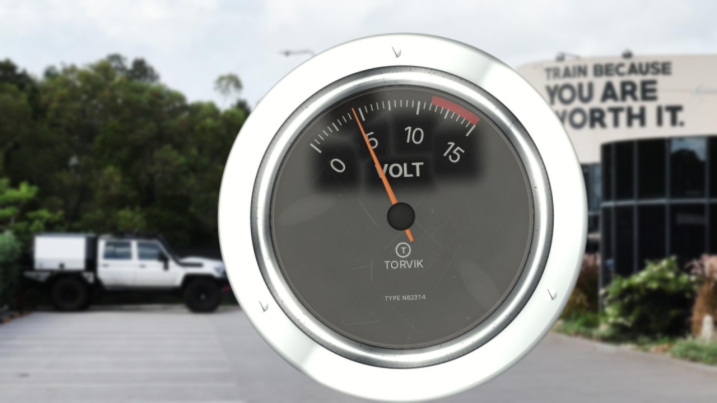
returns 4.5 V
